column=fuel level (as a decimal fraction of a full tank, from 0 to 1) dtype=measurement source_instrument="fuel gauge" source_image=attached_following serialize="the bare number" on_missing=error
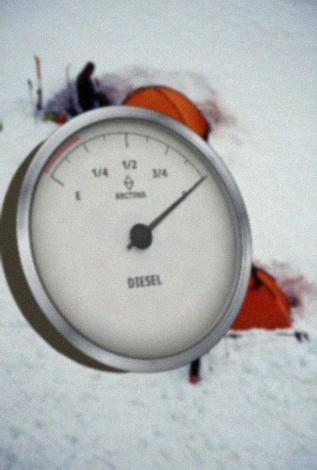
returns 1
